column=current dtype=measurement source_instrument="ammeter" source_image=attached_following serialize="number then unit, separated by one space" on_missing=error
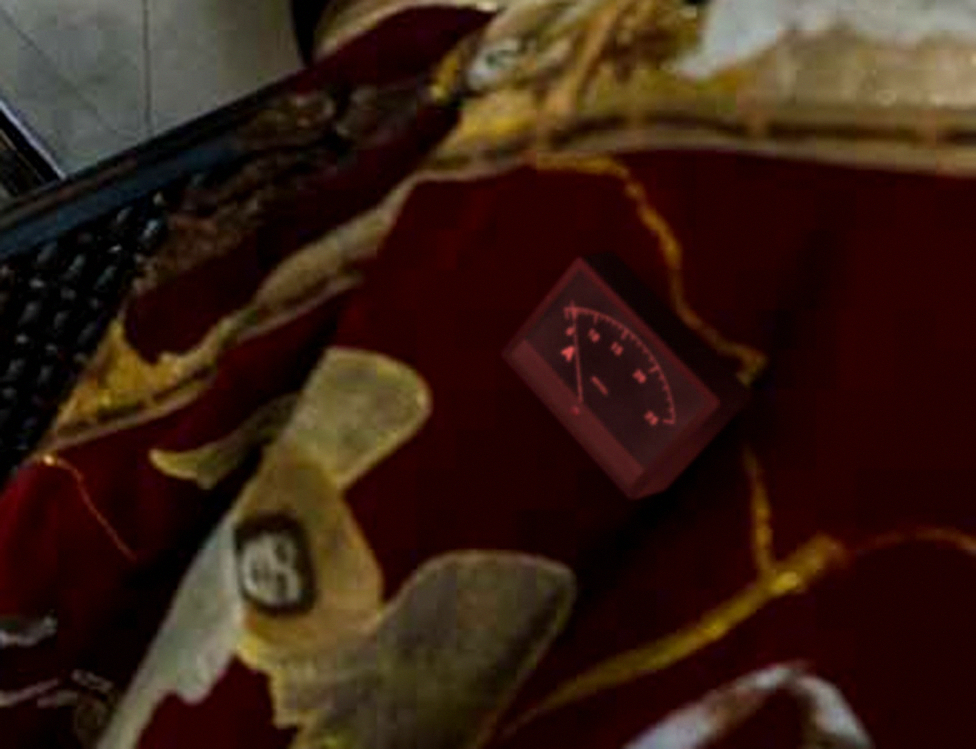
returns 5 A
